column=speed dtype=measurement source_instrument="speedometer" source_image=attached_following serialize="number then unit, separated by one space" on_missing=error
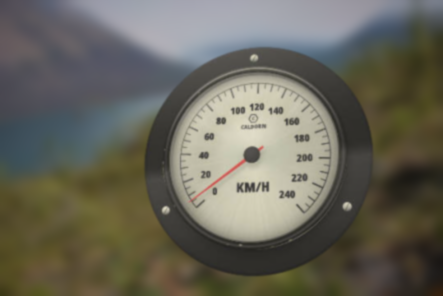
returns 5 km/h
